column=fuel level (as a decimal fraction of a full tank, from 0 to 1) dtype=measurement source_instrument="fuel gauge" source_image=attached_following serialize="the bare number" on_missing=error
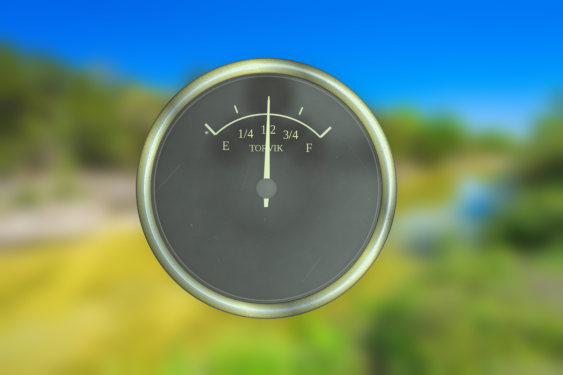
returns 0.5
